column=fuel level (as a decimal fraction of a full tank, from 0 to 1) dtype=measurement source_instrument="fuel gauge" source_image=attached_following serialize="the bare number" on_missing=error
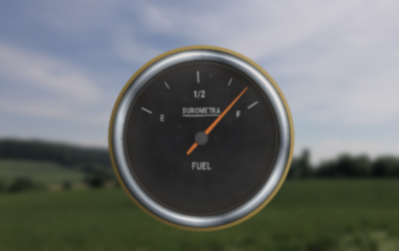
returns 0.875
